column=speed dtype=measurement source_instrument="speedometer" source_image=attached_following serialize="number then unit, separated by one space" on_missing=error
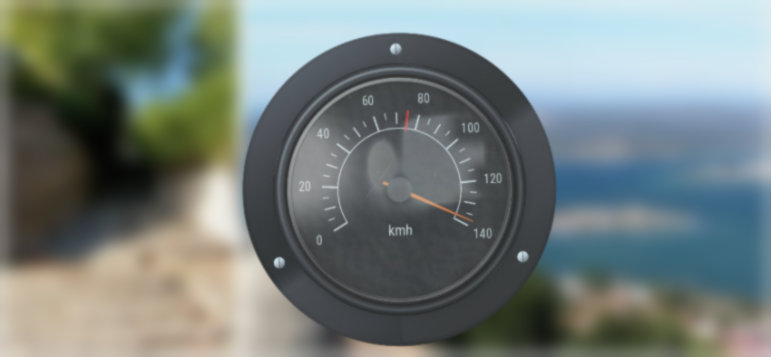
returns 137.5 km/h
